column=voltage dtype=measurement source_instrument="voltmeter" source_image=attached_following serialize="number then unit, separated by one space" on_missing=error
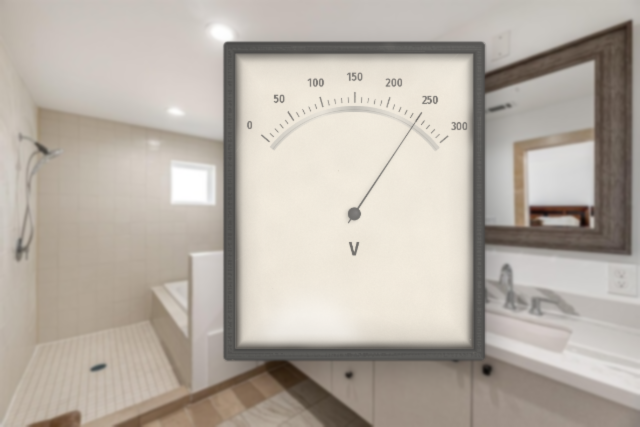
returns 250 V
